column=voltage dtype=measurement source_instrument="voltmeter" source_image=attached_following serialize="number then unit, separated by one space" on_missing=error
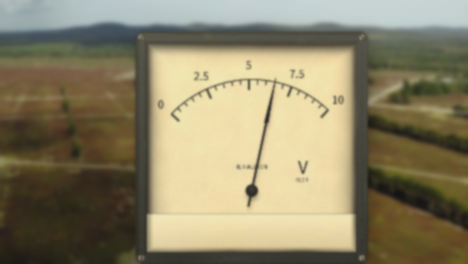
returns 6.5 V
